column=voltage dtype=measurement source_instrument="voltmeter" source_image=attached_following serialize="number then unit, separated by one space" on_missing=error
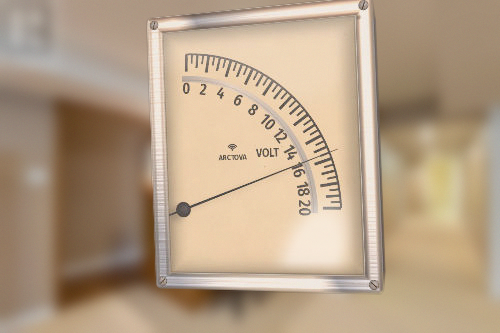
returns 15.5 V
